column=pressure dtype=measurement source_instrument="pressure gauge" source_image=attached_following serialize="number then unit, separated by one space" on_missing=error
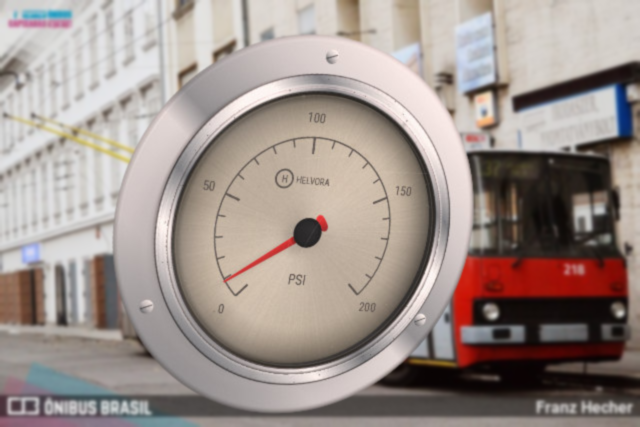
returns 10 psi
